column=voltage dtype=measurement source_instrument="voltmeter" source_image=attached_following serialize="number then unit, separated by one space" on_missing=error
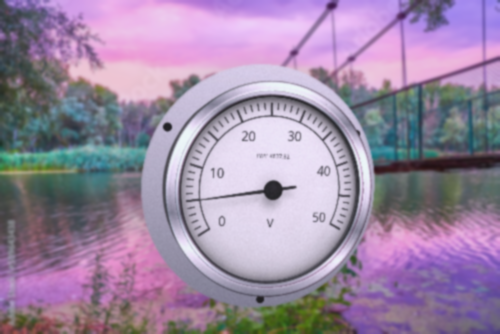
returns 5 V
